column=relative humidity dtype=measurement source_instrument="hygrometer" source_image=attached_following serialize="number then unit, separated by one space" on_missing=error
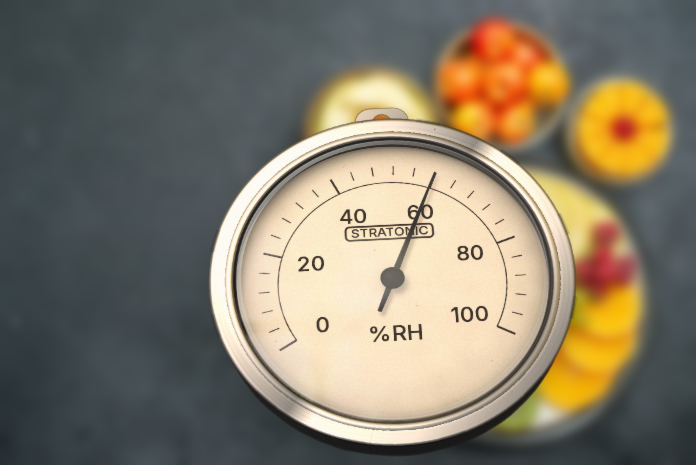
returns 60 %
